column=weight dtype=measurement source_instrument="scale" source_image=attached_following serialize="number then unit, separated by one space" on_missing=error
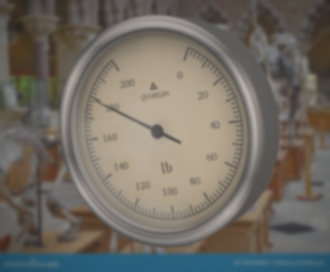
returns 180 lb
